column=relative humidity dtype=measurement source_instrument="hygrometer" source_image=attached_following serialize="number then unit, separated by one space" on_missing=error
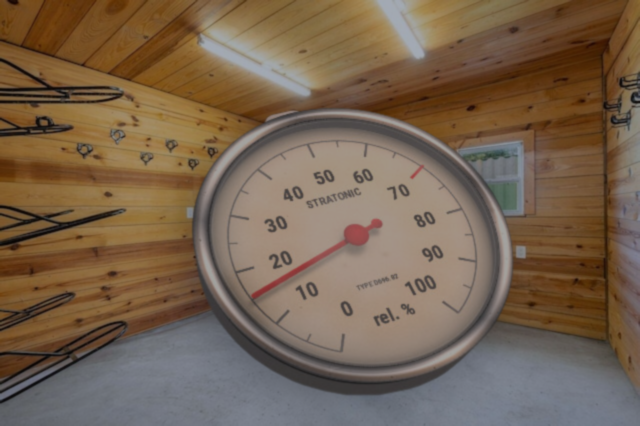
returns 15 %
